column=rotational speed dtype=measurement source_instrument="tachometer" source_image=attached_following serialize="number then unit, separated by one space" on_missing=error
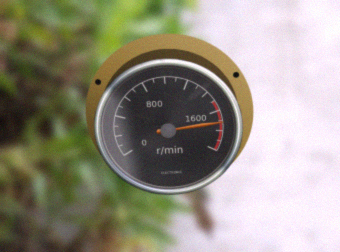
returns 1700 rpm
